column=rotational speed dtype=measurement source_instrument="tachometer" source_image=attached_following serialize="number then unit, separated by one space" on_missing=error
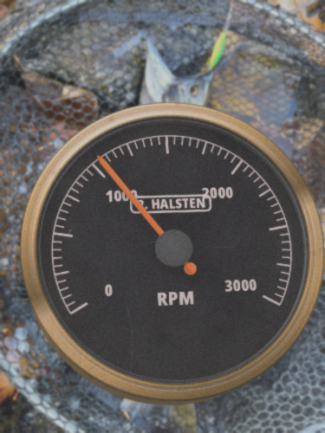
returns 1050 rpm
